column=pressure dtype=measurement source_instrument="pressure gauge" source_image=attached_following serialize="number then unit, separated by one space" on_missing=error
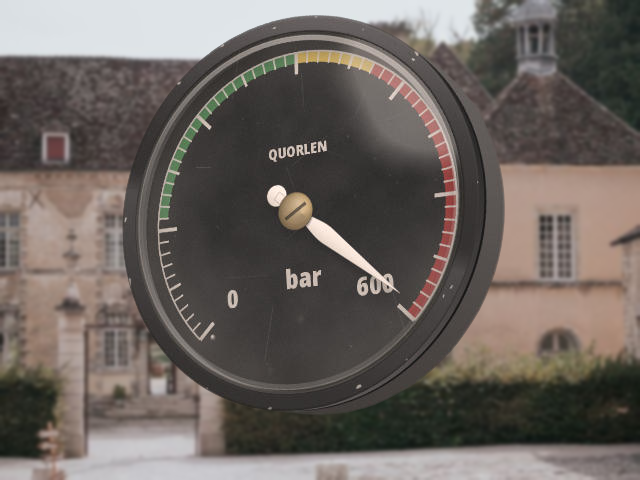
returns 590 bar
